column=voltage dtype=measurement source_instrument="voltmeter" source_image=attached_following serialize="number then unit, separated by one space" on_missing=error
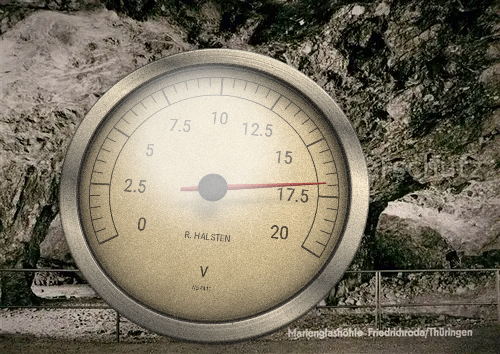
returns 17 V
